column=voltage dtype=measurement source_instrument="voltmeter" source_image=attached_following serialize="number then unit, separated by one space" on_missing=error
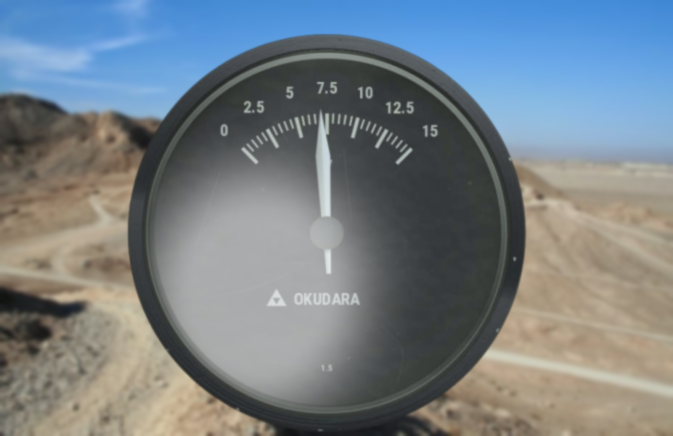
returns 7 V
